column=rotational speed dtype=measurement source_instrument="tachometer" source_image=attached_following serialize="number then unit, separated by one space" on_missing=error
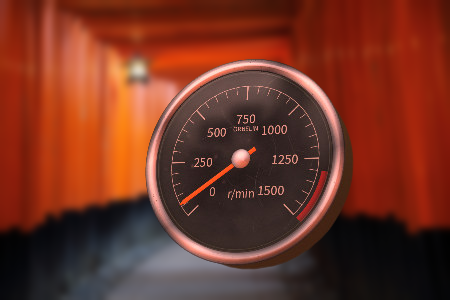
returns 50 rpm
